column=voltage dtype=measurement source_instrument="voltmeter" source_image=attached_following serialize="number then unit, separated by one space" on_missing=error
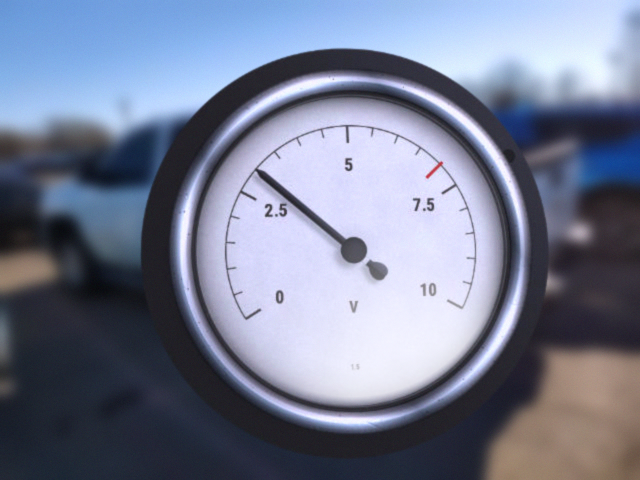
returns 3 V
